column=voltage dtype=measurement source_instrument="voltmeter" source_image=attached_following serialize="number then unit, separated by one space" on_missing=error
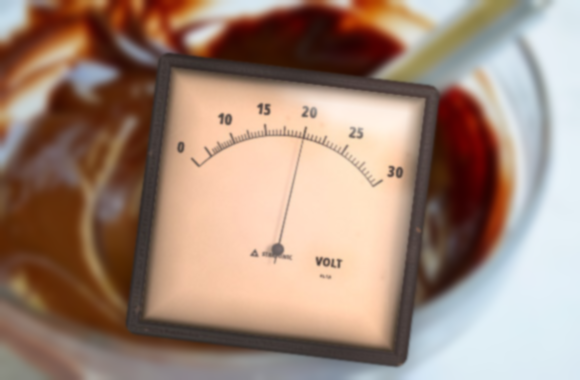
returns 20 V
